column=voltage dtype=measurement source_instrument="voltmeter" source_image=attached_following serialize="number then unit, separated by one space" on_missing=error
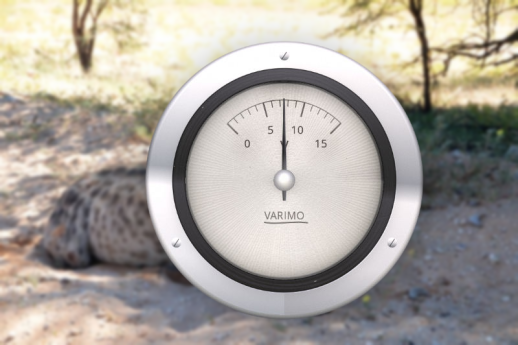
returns 7.5 V
